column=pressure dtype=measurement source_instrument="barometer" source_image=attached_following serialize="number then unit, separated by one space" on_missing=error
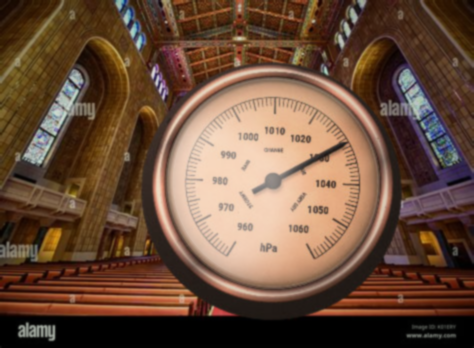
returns 1030 hPa
